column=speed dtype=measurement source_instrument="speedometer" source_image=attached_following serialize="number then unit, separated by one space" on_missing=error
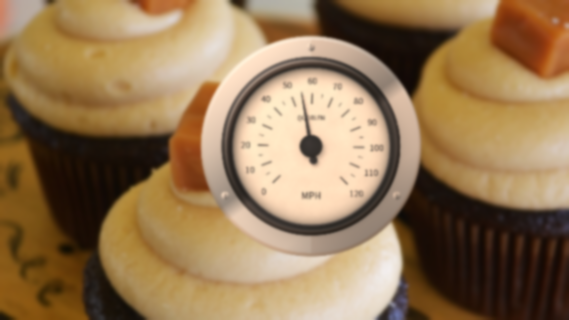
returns 55 mph
